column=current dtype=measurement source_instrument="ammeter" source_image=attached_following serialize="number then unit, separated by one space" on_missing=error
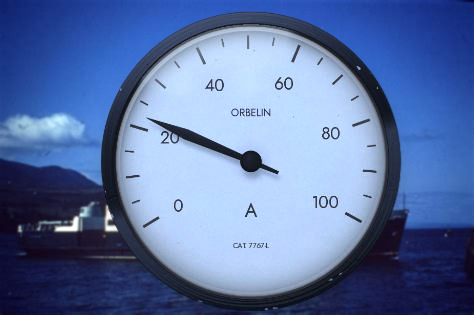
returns 22.5 A
